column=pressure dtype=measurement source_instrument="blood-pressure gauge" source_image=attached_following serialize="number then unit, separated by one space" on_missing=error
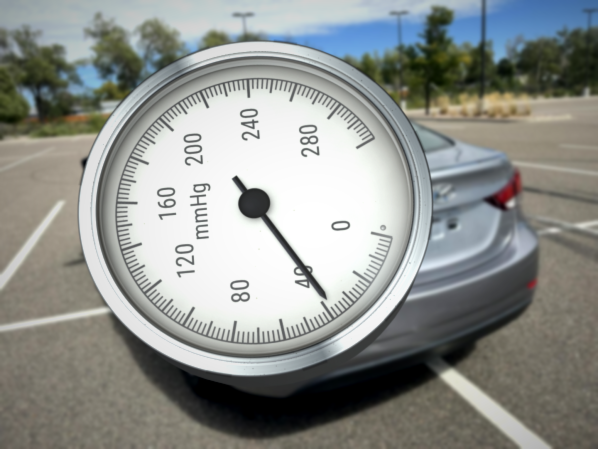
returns 38 mmHg
